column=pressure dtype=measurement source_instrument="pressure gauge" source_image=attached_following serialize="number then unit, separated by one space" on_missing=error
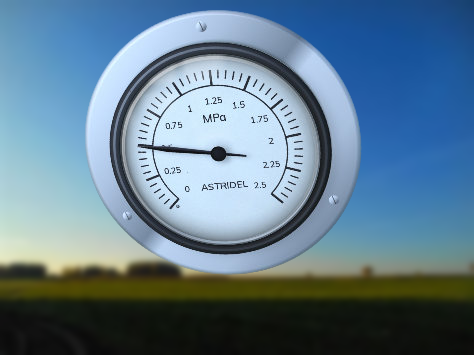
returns 0.5 MPa
